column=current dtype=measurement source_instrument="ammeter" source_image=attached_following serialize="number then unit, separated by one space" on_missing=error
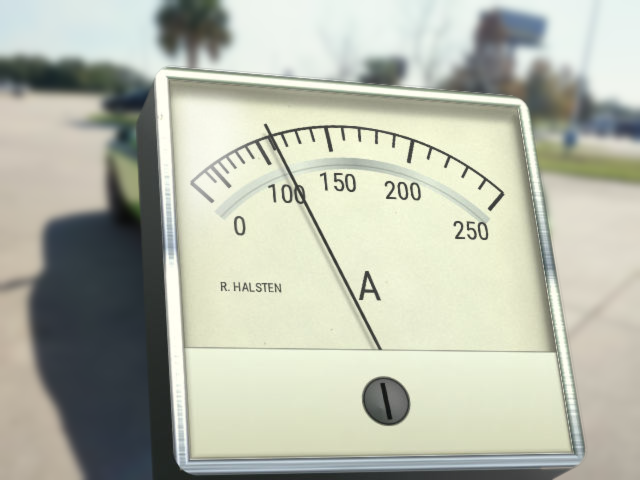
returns 110 A
